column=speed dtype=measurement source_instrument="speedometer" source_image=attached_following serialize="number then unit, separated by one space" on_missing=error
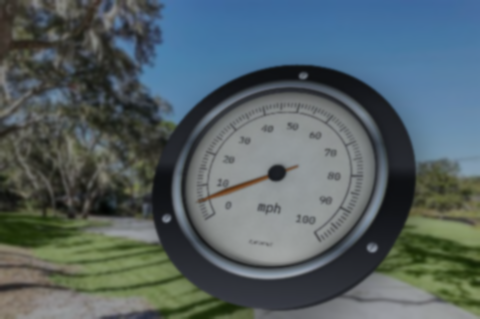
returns 5 mph
